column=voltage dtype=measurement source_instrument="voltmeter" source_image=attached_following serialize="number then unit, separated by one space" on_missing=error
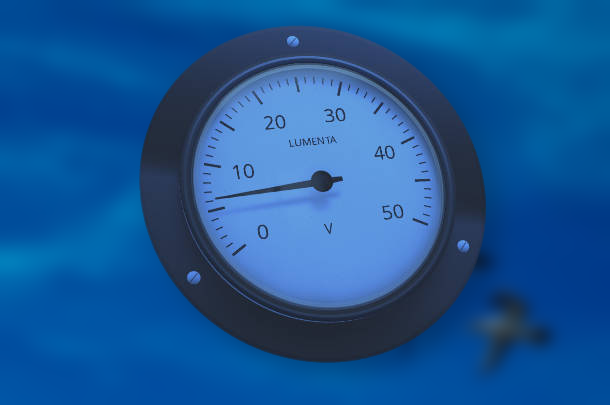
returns 6 V
